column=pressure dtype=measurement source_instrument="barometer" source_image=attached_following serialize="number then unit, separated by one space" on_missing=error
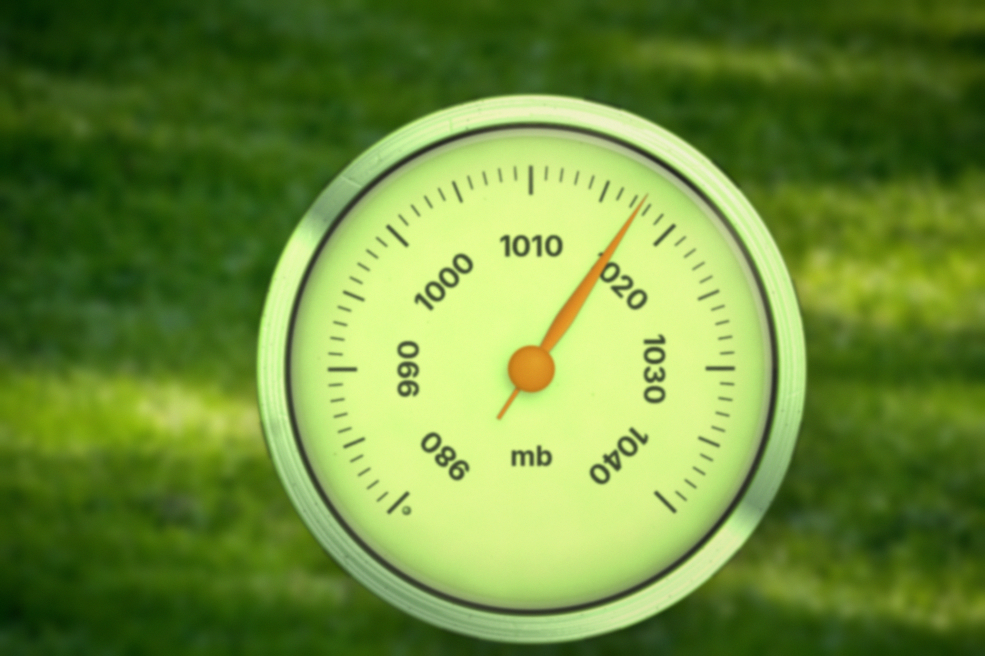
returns 1017.5 mbar
